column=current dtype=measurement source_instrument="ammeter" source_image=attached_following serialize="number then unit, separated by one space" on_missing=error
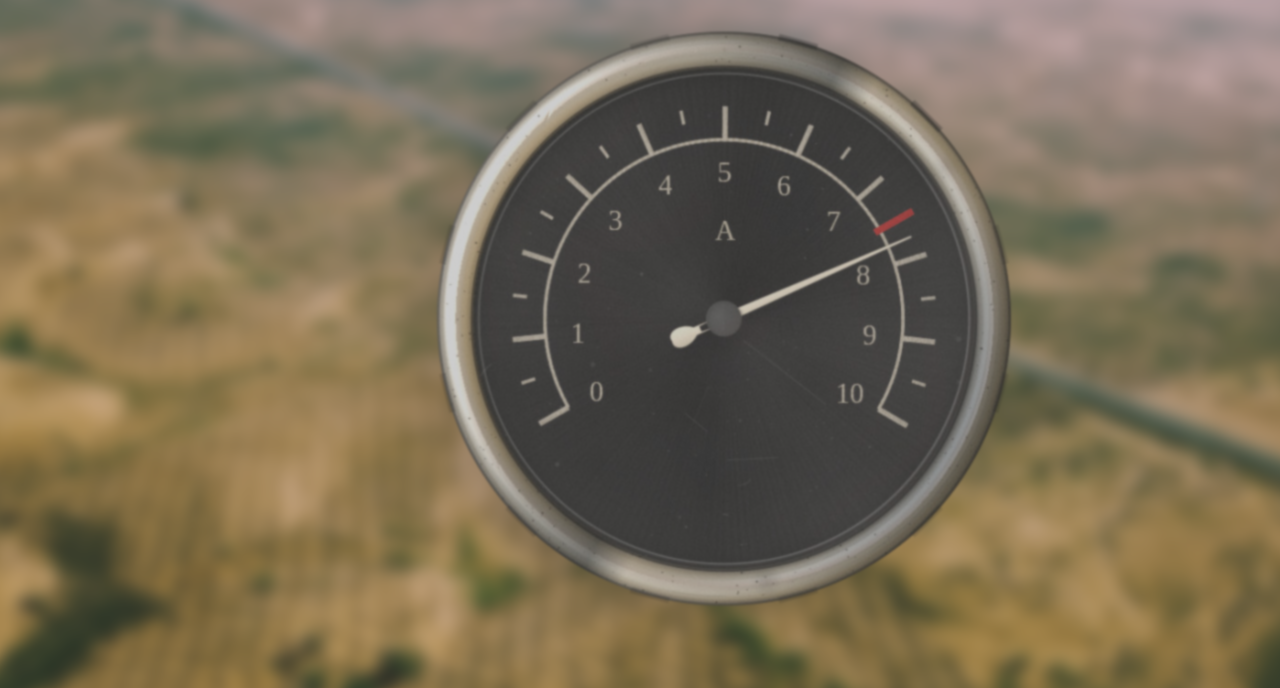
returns 7.75 A
